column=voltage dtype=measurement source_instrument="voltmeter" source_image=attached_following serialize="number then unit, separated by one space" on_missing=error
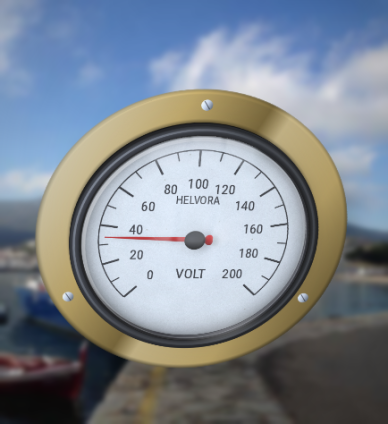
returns 35 V
